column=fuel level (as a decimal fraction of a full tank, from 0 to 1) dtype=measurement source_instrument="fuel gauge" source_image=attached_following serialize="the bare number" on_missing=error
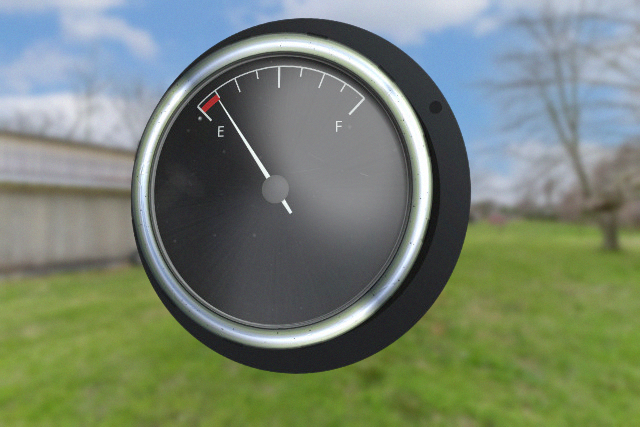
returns 0.125
